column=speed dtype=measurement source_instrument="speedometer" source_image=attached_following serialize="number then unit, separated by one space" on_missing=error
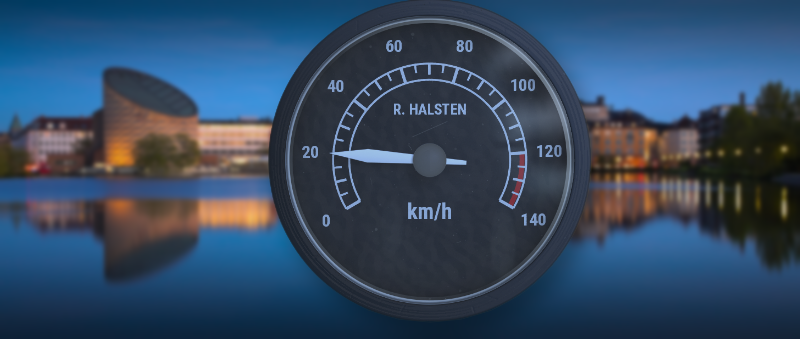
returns 20 km/h
